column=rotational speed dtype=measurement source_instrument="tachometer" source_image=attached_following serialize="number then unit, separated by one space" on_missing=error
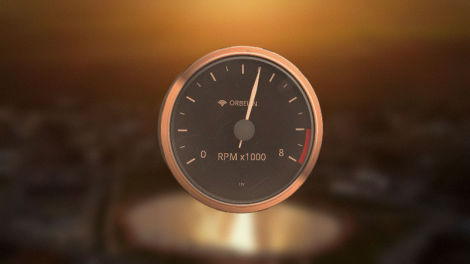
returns 4500 rpm
